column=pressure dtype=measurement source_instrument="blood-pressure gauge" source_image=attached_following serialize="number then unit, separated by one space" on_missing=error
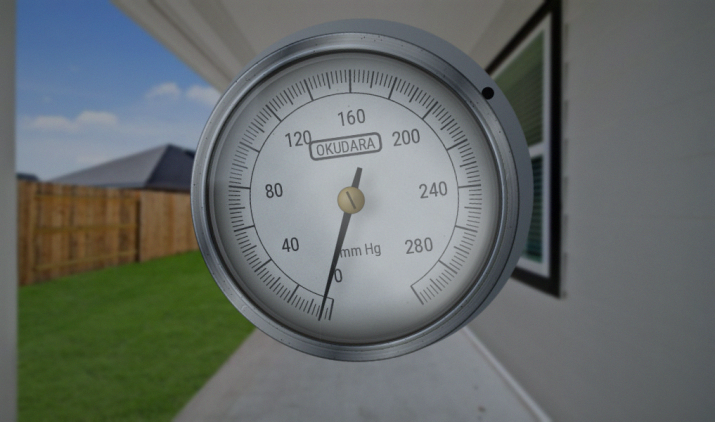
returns 4 mmHg
